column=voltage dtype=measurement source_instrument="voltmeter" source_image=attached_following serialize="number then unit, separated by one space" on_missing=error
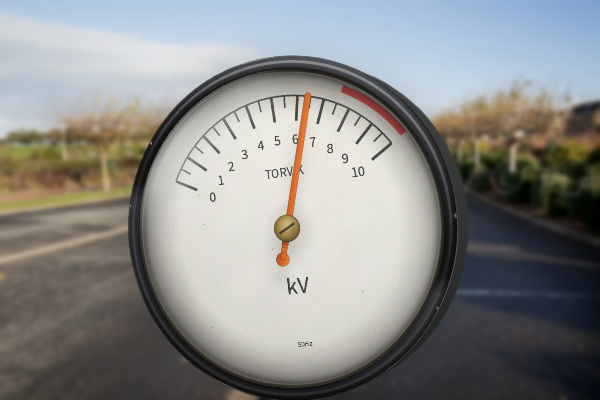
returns 6.5 kV
